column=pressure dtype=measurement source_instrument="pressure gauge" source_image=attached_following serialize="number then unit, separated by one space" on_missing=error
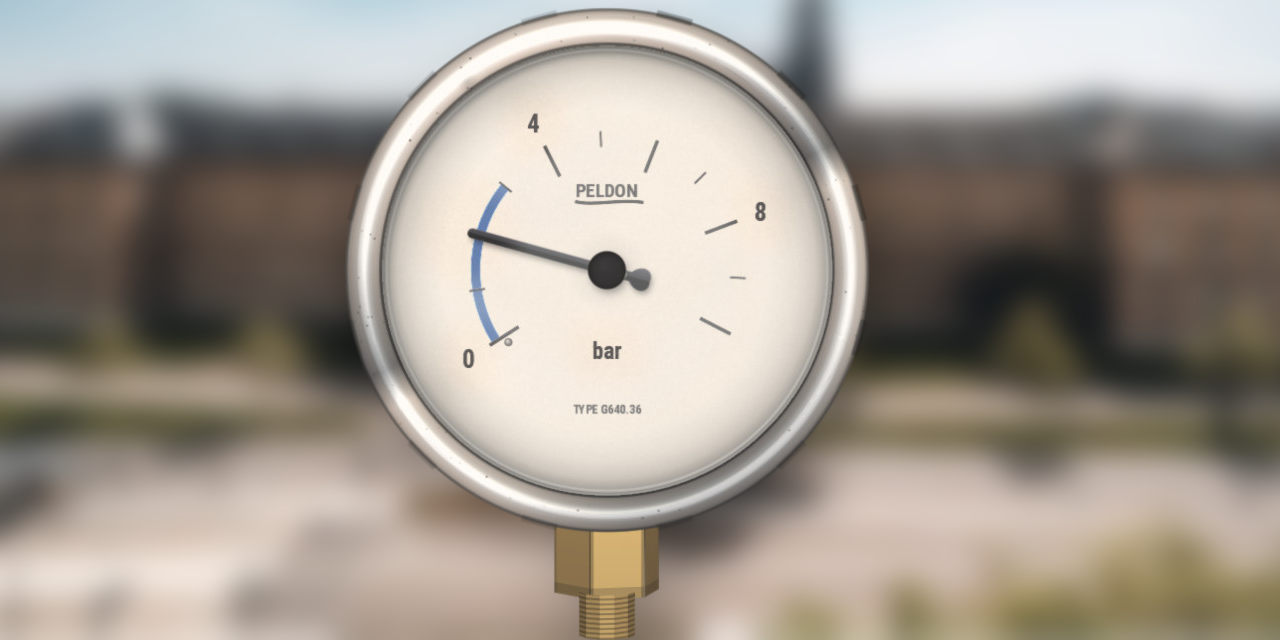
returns 2 bar
